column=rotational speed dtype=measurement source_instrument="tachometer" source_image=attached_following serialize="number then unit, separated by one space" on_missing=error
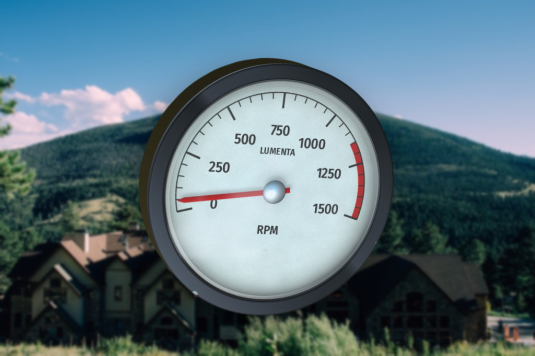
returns 50 rpm
